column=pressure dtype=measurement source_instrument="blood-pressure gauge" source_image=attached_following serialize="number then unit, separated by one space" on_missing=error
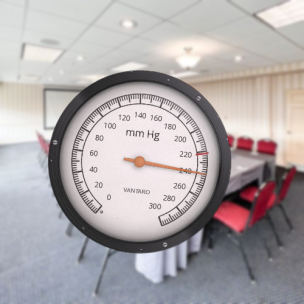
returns 240 mmHg
